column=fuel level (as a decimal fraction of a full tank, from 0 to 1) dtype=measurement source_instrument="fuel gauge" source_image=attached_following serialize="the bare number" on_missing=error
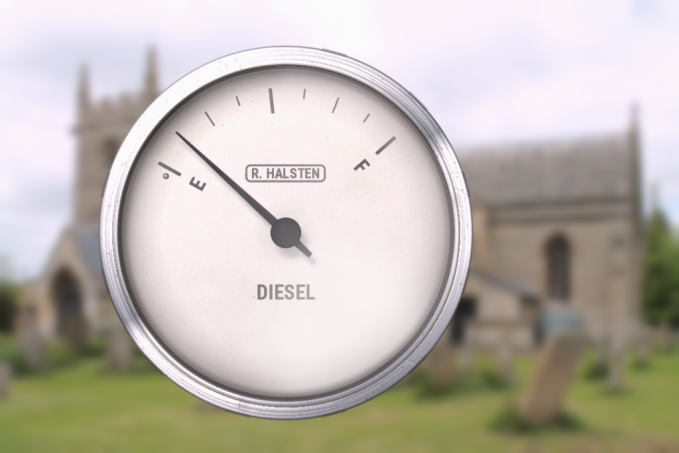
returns 0.125
